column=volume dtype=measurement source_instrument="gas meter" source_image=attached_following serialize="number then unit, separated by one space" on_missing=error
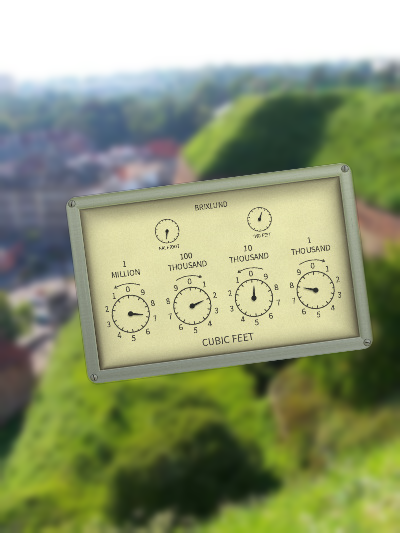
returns 719800 ft³
